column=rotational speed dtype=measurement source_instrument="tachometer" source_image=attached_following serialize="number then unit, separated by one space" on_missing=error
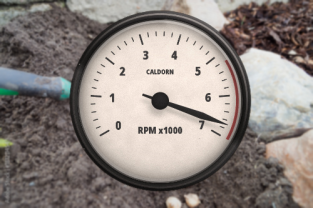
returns 6700 rpm
